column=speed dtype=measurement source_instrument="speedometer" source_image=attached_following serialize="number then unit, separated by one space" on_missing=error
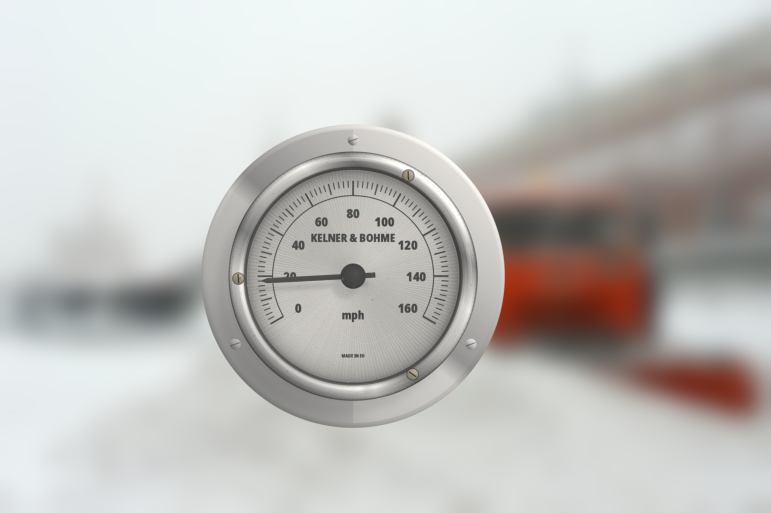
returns 18 mph
